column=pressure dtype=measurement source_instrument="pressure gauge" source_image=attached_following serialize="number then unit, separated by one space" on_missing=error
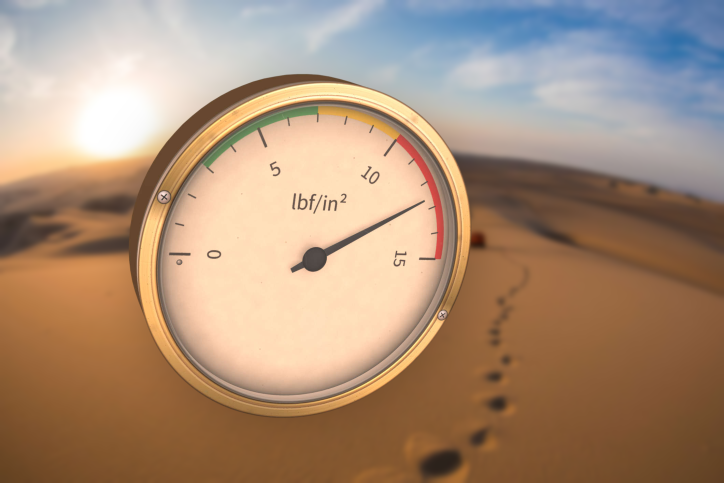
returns 12.5 psi
